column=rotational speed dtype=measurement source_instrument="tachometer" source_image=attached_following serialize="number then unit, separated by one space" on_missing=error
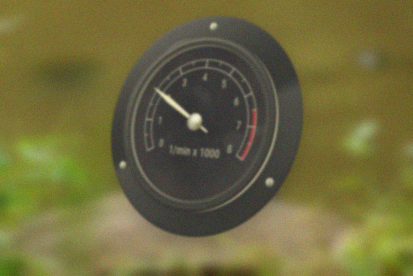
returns 2000 rpm
